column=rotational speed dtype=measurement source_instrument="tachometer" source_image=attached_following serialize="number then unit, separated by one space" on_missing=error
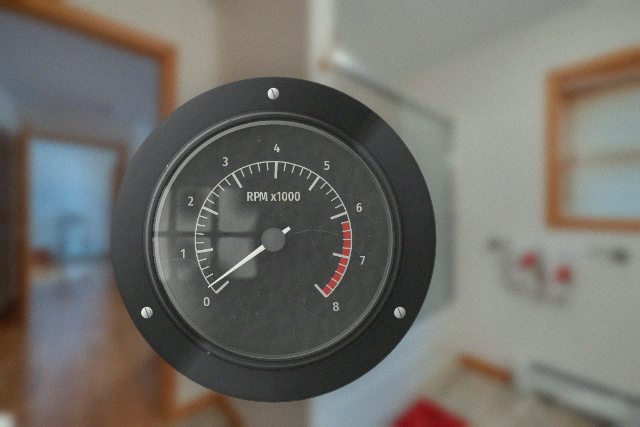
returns 200 rpm
